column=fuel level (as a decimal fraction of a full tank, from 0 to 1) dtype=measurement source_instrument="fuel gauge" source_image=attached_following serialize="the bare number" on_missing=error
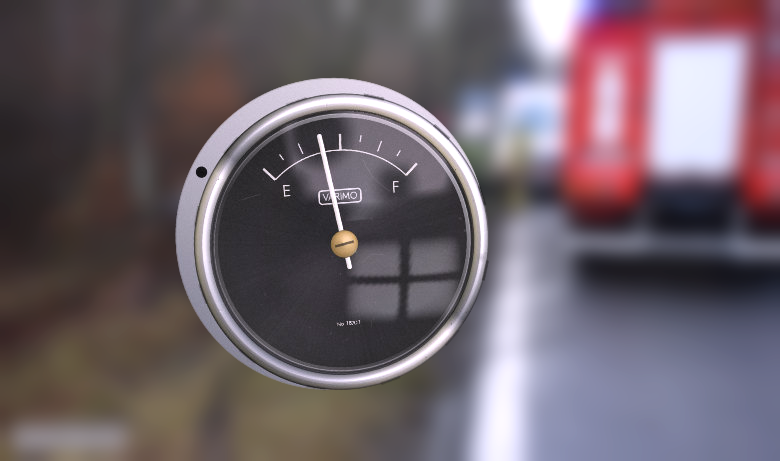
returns 0.375
